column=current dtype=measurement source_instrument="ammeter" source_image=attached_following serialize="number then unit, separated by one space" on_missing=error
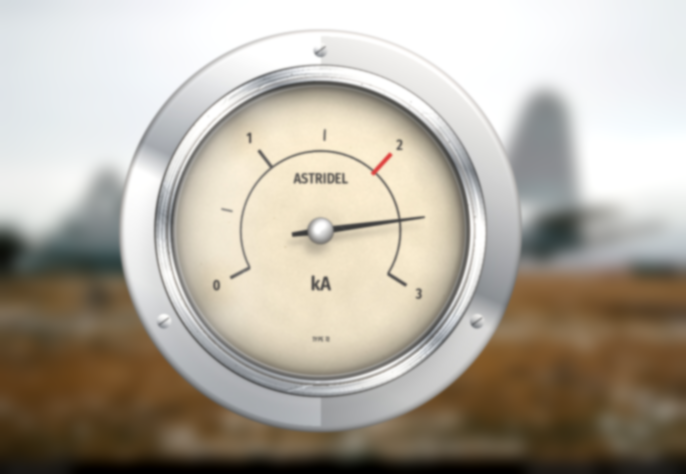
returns 2.5 kA
